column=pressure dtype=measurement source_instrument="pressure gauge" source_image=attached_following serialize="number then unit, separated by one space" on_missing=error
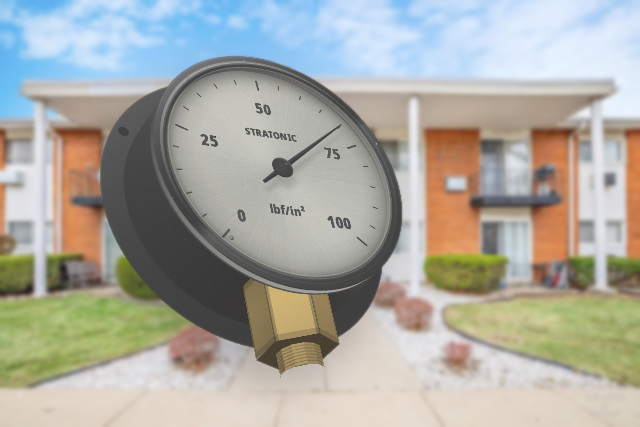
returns 70 psi
